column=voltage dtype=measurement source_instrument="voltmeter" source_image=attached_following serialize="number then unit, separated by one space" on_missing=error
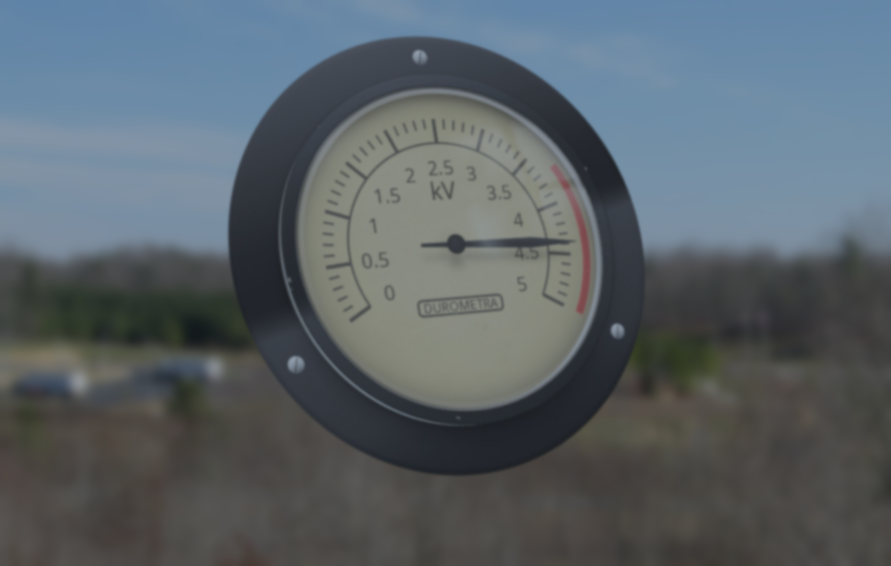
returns 4.4 kV
